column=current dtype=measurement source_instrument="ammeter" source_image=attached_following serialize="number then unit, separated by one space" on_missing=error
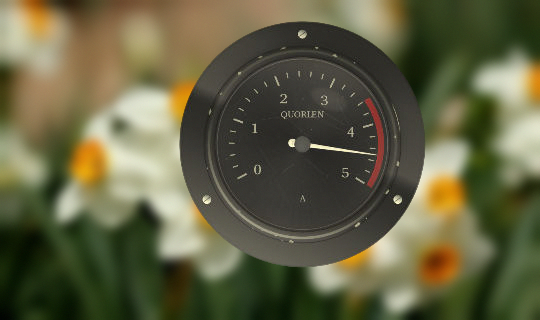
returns 4.5 A
